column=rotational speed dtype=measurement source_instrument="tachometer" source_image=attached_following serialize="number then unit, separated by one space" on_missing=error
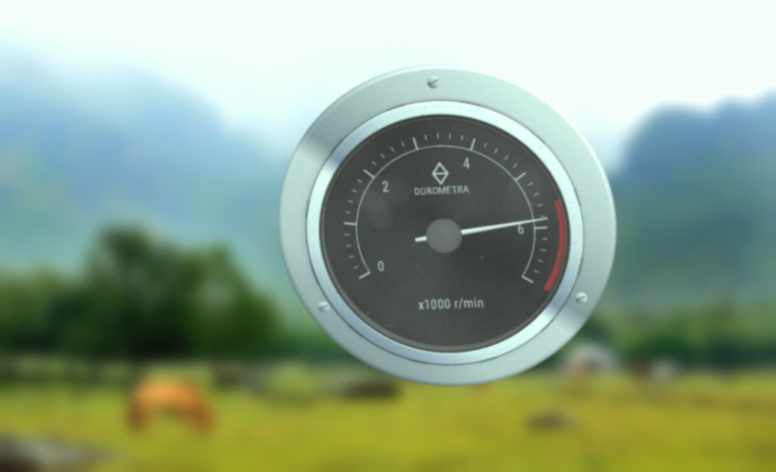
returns 5800 rpm
